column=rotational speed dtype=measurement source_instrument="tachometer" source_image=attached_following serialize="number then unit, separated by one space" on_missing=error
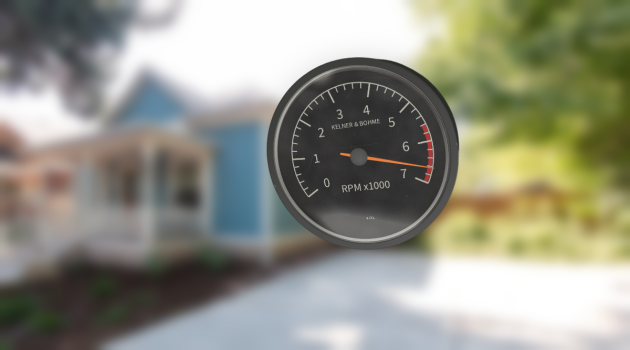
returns 6600 rpm
